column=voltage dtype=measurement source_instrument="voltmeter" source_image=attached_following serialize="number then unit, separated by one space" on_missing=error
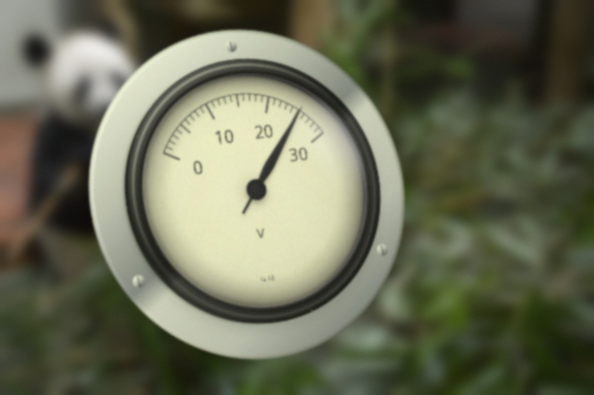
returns 25 V
